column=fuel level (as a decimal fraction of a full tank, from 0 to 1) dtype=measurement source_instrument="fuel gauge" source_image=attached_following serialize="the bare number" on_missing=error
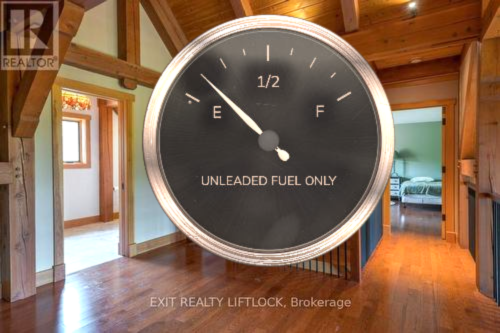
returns 0.125
